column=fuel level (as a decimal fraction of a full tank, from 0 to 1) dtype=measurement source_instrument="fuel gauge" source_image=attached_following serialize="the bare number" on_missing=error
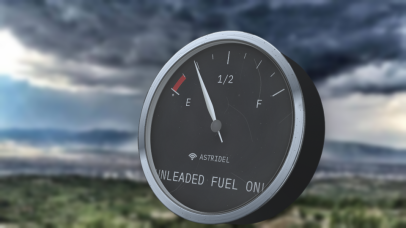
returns 0.25
